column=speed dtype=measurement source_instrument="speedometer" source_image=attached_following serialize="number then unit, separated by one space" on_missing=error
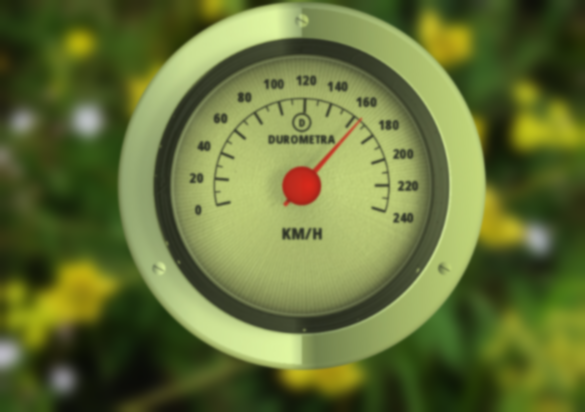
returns 165 km/h
